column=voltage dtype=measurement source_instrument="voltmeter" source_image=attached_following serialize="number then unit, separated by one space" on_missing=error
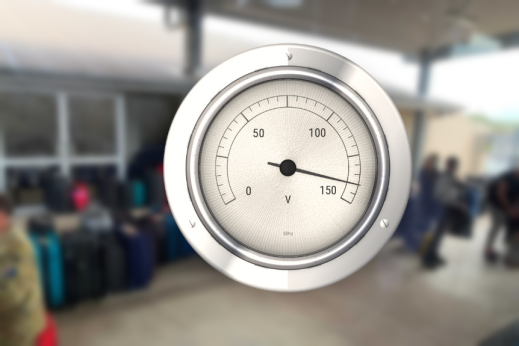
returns 140 V
